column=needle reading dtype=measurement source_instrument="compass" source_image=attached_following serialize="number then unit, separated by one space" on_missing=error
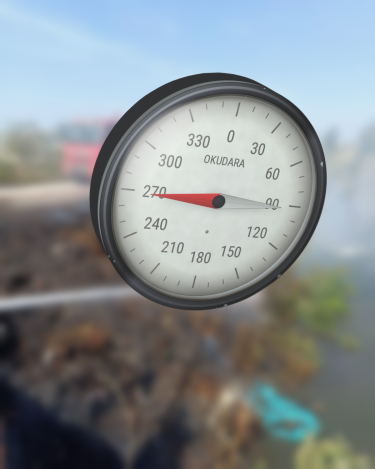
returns 270 °
